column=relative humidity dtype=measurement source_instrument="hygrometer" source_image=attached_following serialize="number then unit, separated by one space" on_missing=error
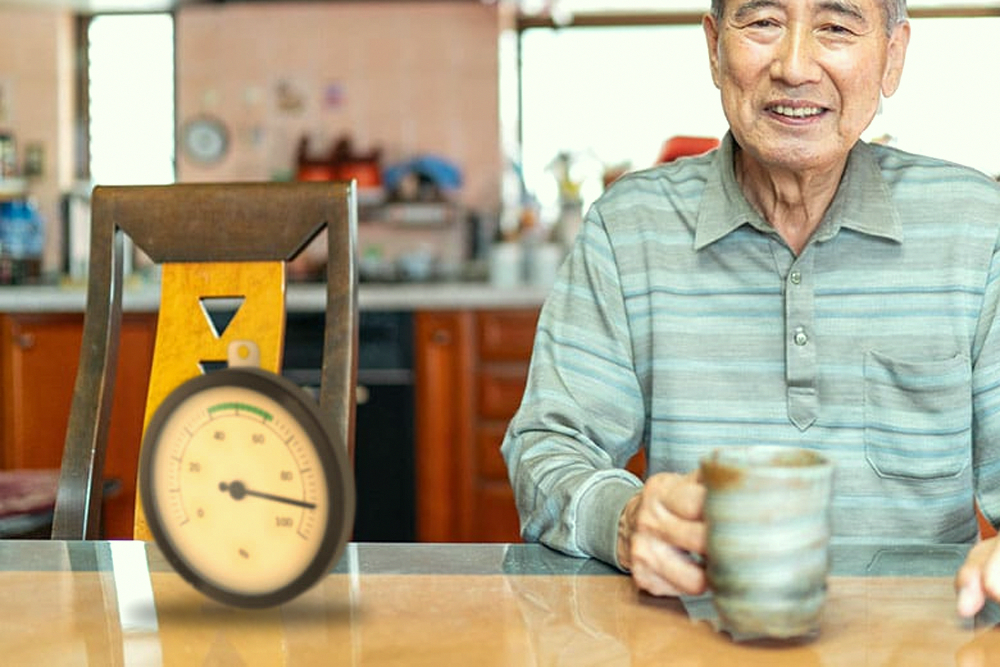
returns 90 %
